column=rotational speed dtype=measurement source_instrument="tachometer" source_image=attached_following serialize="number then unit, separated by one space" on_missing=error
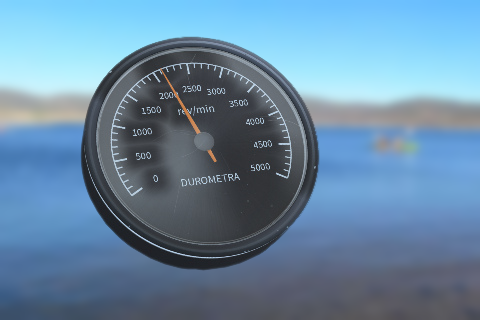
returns 2100 rpm
